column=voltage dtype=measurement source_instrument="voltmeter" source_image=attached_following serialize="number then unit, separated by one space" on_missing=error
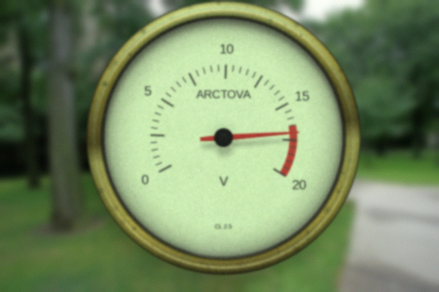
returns 17 V
